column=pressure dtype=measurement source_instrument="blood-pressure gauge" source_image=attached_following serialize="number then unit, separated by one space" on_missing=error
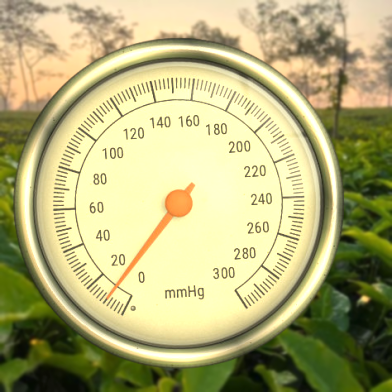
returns 10 mmHg
